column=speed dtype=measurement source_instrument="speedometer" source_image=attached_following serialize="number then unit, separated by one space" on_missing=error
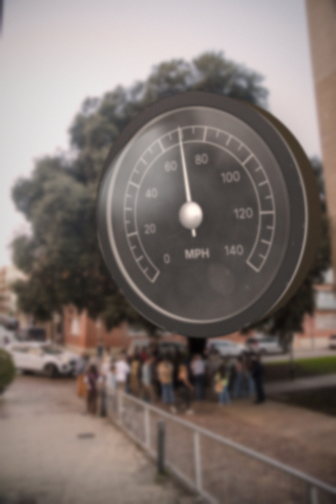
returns 70 mph
